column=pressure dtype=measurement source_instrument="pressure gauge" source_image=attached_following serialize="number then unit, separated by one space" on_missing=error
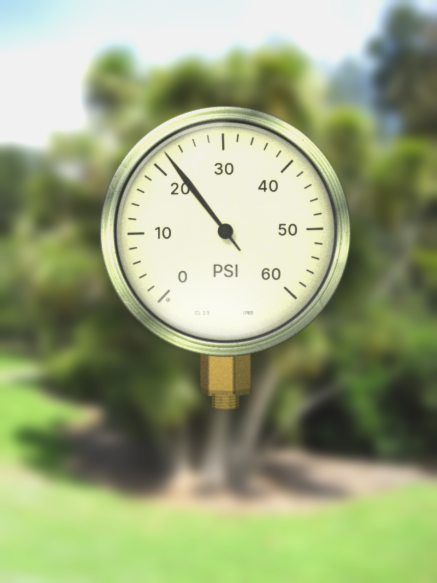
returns 22 psi
